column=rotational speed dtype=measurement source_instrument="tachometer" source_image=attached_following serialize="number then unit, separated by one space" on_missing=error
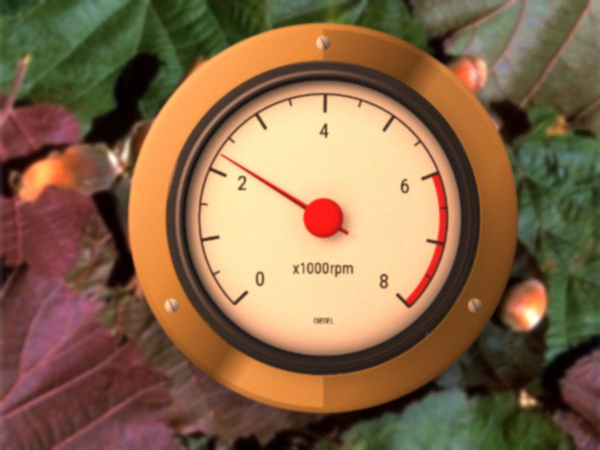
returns 2250 rpm
